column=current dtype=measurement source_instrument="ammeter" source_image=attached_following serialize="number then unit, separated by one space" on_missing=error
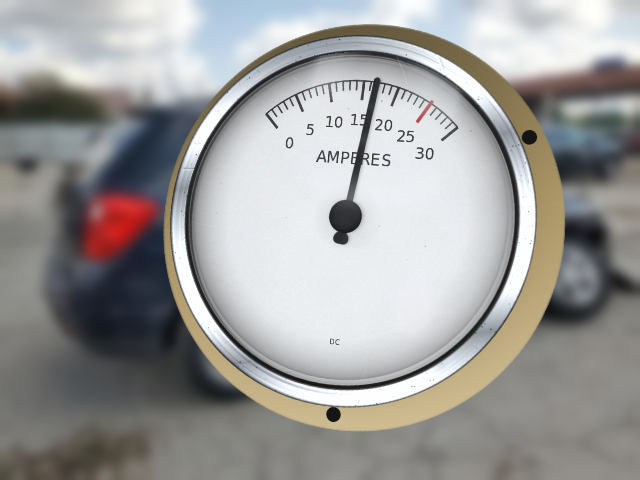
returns 17 A
